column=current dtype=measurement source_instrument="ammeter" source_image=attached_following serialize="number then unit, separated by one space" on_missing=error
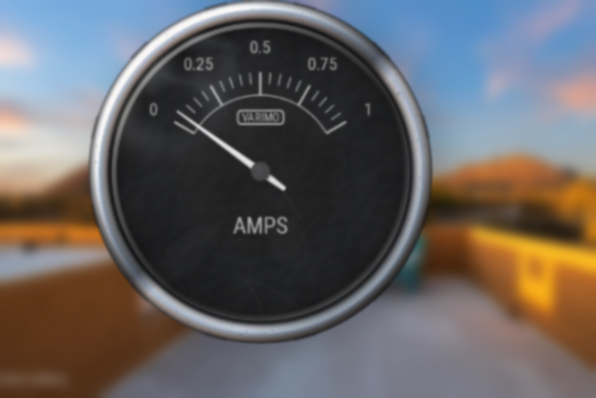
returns 0.05 A
